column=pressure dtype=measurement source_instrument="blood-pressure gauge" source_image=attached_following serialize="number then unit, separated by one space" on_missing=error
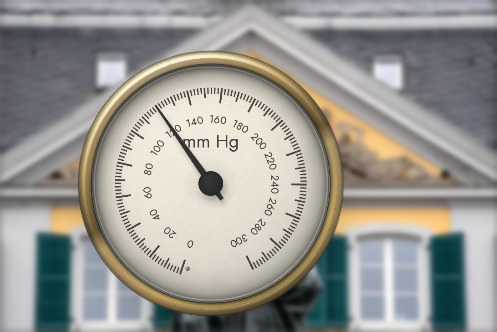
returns 120 mmHg
